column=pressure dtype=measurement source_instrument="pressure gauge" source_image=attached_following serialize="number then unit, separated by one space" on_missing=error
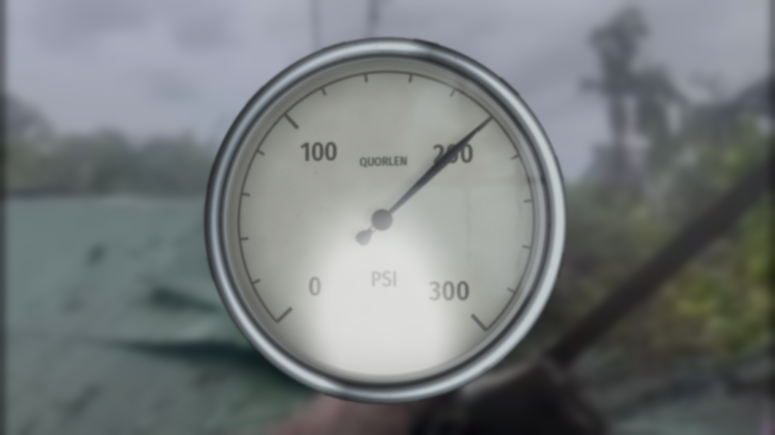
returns 200 psi
